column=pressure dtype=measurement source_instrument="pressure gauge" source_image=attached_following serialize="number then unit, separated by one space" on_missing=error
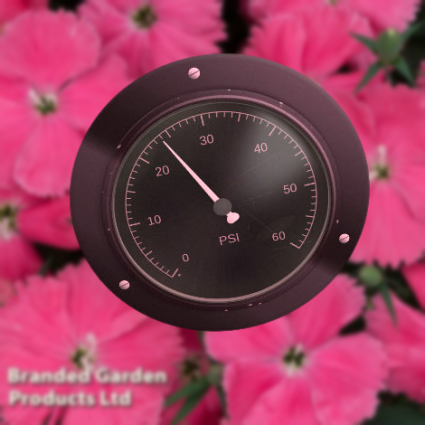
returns 24 psi
